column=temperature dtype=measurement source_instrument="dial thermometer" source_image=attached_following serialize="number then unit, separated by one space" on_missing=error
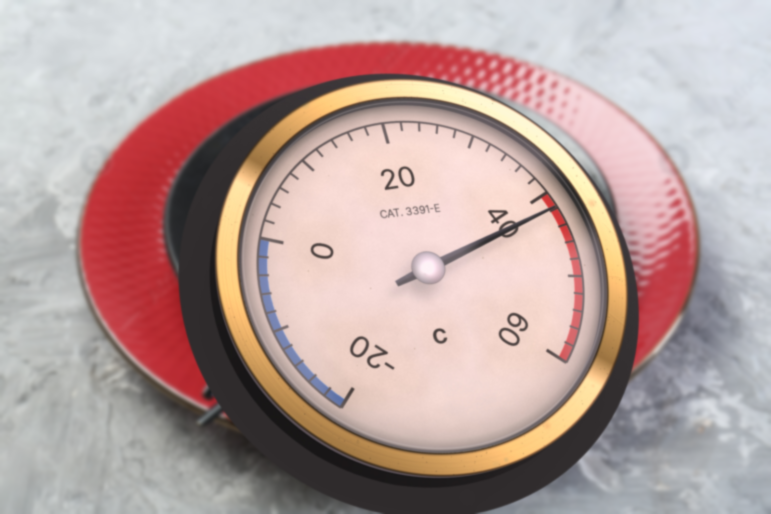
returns 42 °C
